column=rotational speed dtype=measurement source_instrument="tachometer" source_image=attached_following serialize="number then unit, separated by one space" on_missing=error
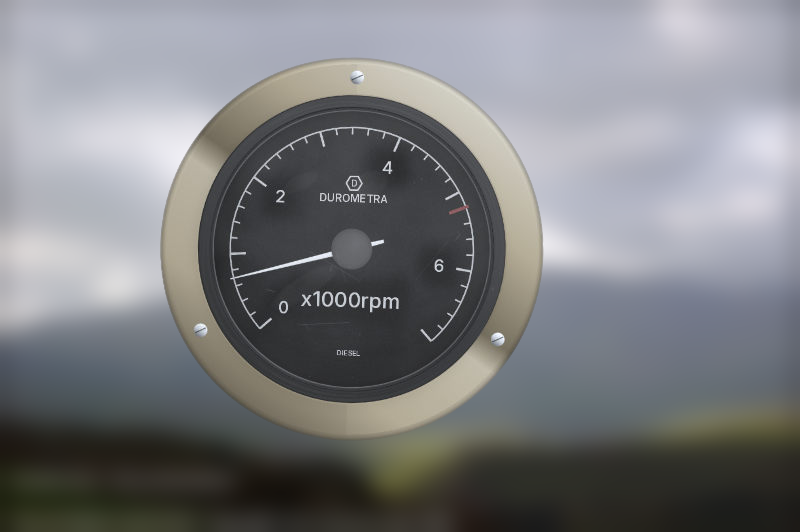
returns 700 rpm
